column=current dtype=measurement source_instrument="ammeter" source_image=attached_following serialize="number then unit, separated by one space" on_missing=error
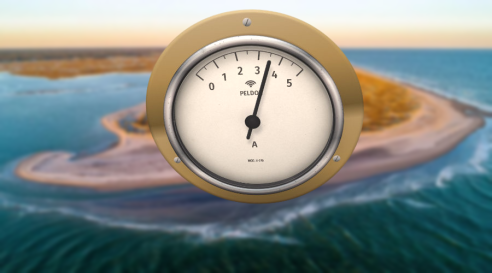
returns 3.5 A
